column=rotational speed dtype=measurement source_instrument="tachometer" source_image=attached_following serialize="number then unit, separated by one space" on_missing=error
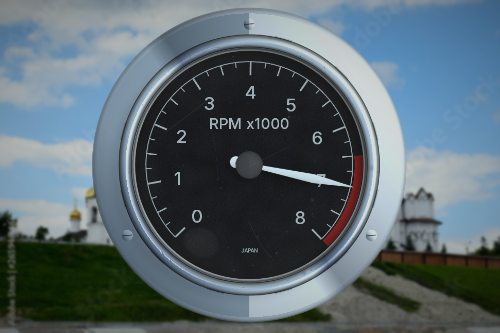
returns 7000 rpm
